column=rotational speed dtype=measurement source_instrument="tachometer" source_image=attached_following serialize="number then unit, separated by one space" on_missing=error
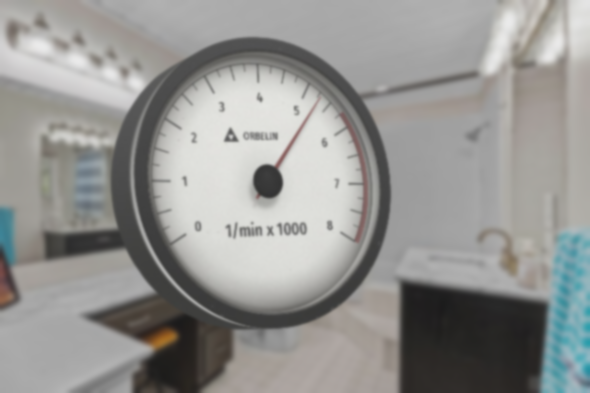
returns 5250 rpm
